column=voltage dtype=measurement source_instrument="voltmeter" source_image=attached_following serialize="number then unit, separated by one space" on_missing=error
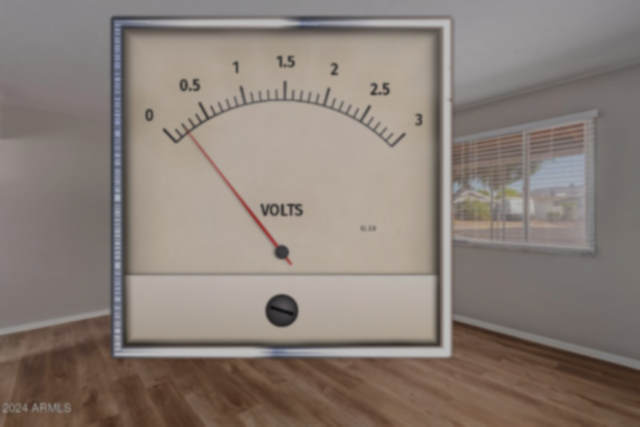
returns 0.2 V
